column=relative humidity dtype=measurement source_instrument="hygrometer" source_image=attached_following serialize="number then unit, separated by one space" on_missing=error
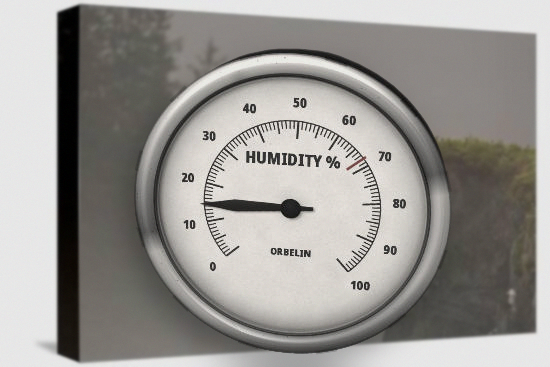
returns 15 %
